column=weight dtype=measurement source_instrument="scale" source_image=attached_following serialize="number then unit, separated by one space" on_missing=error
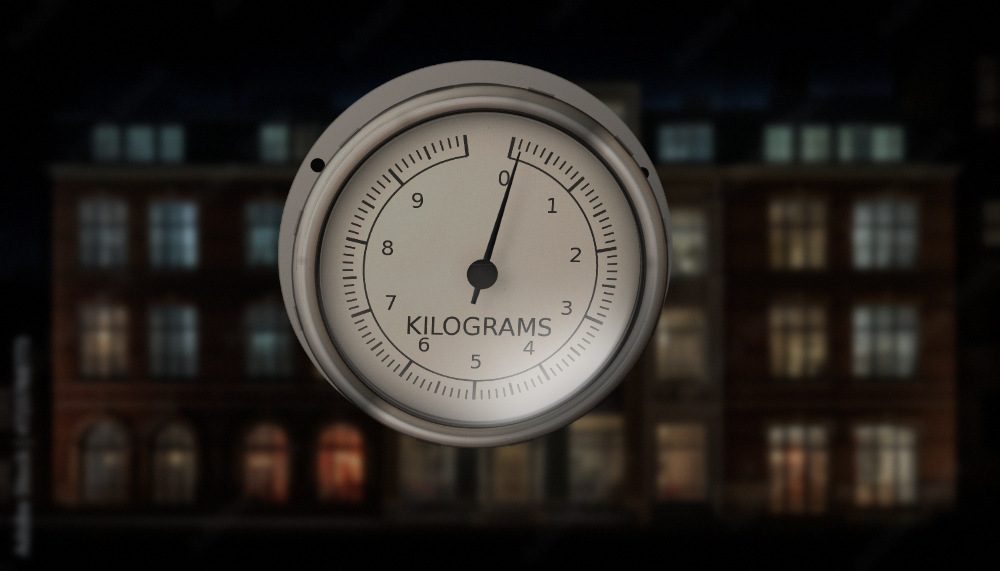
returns 0.1 kg
